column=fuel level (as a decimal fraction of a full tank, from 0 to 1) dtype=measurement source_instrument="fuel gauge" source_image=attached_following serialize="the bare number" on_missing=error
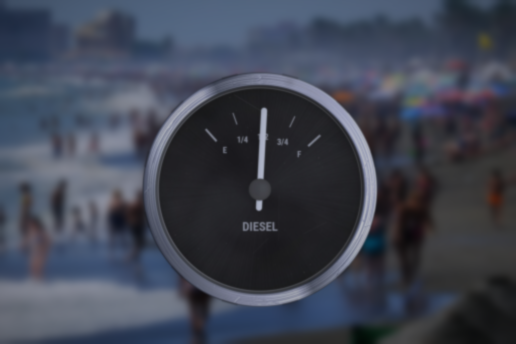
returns 0.5
